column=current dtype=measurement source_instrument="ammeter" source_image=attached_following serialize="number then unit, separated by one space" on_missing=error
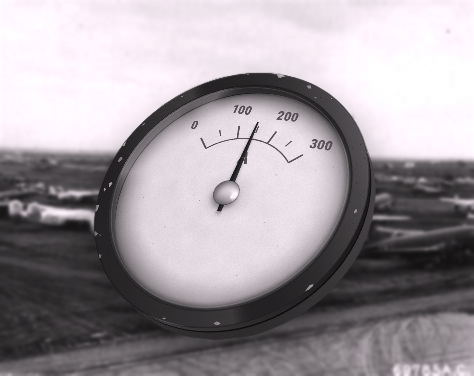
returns 150 A
